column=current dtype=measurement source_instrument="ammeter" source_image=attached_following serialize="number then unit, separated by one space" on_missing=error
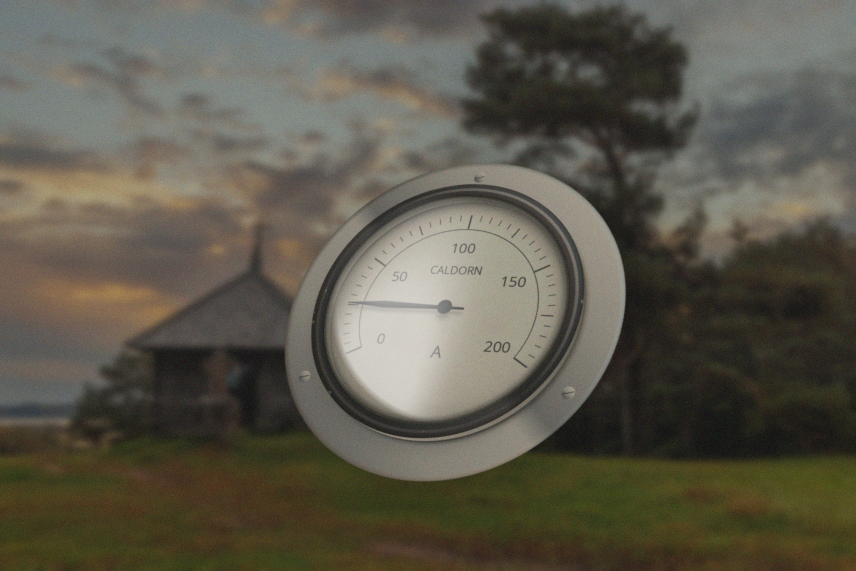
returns 25 A
